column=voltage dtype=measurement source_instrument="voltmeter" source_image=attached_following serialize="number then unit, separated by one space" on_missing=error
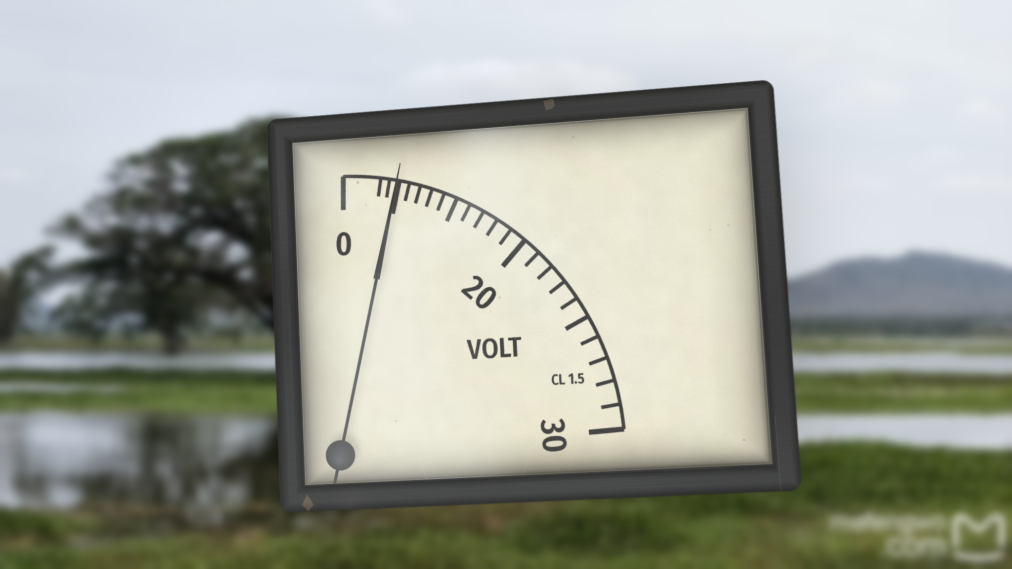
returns 10 V
